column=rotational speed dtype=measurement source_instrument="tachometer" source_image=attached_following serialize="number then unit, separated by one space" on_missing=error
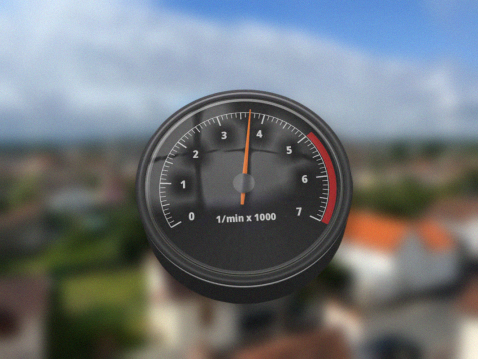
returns 3700 rpm
